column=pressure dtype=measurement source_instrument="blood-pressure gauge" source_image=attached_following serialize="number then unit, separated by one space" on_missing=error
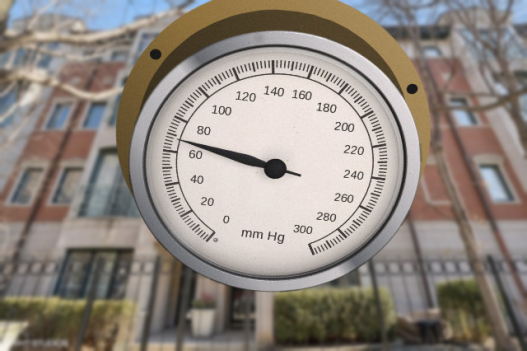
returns 70 mmHg
